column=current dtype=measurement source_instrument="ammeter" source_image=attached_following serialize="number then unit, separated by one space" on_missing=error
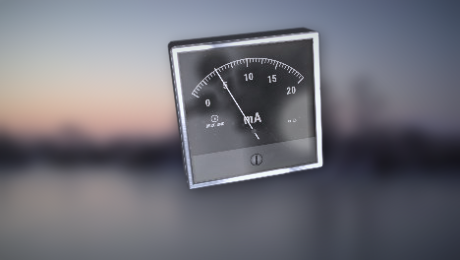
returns 5 mA
